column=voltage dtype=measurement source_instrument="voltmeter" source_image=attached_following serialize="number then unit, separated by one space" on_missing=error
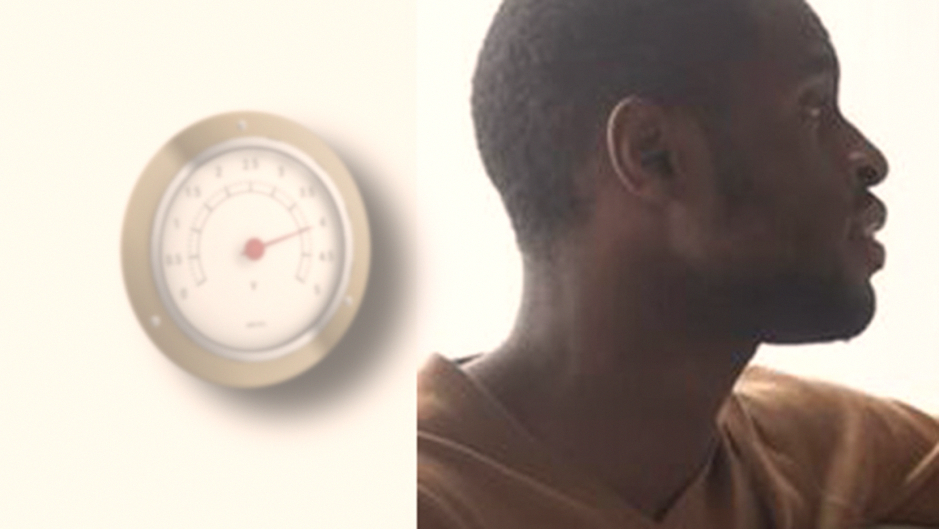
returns 4 V
